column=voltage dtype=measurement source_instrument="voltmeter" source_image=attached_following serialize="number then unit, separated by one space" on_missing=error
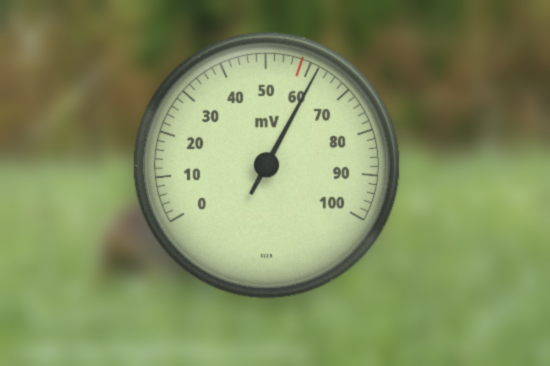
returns 62 mV
